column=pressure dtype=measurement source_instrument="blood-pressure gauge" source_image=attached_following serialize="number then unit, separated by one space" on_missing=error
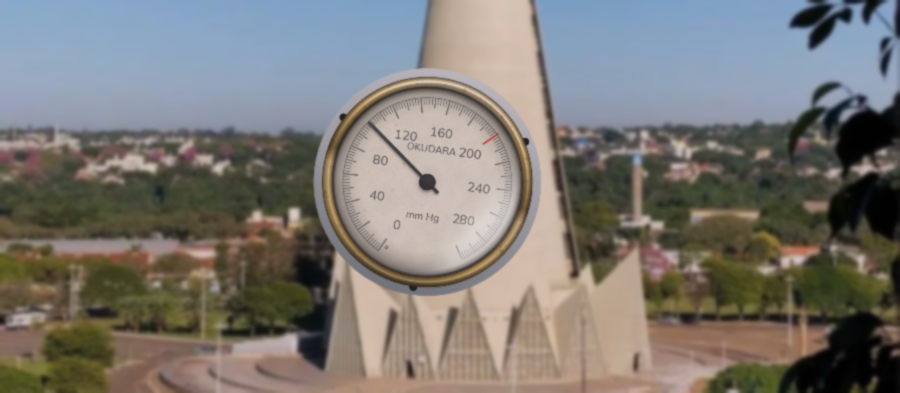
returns 100 mmHg
